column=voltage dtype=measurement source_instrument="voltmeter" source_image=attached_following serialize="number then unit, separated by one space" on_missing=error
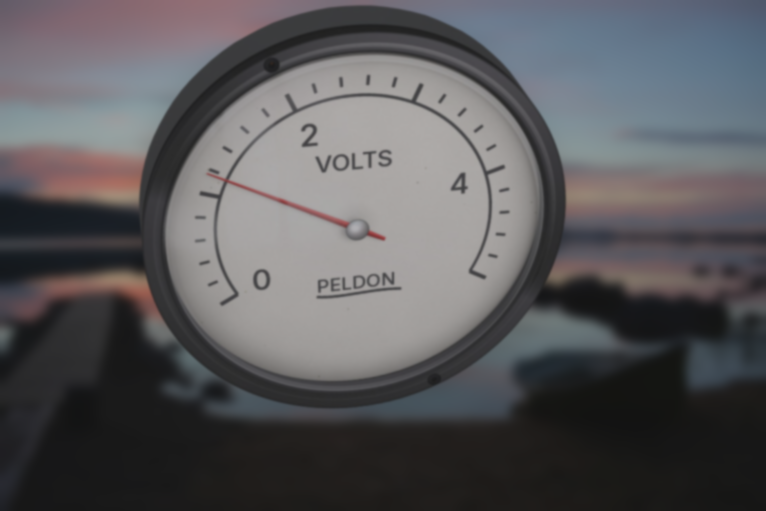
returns 1.2 V
